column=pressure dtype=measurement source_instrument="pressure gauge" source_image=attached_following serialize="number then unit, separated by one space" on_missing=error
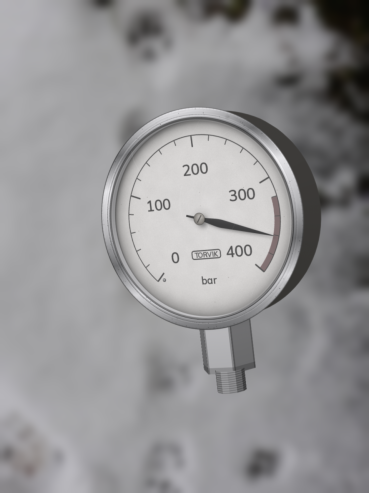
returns 360 bar
